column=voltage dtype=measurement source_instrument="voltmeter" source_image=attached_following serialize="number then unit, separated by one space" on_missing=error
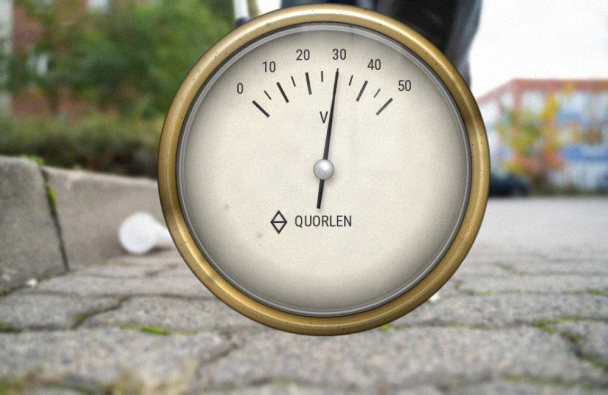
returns 30 V
